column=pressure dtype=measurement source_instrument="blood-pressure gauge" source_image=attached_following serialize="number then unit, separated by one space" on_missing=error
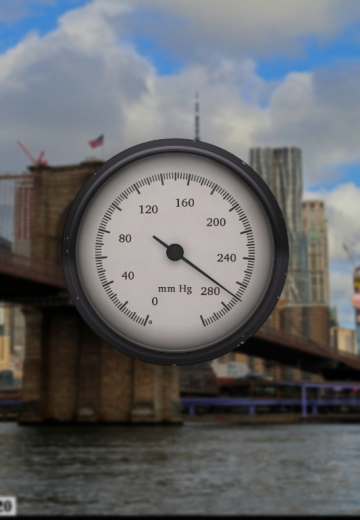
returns 270 mmHg
